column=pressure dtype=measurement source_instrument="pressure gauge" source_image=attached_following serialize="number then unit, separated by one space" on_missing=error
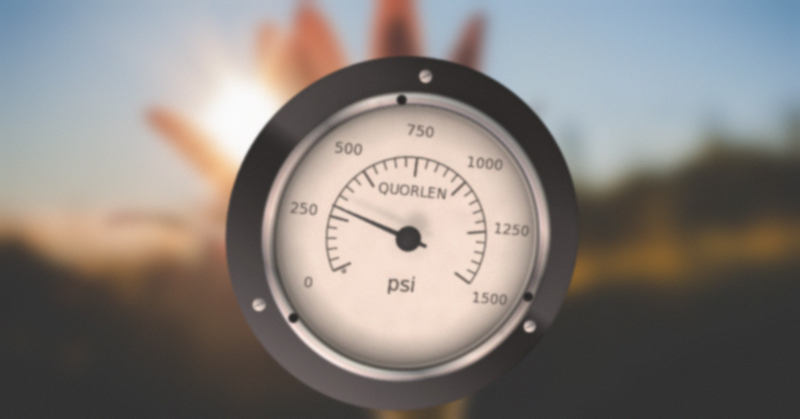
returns 300 psi
